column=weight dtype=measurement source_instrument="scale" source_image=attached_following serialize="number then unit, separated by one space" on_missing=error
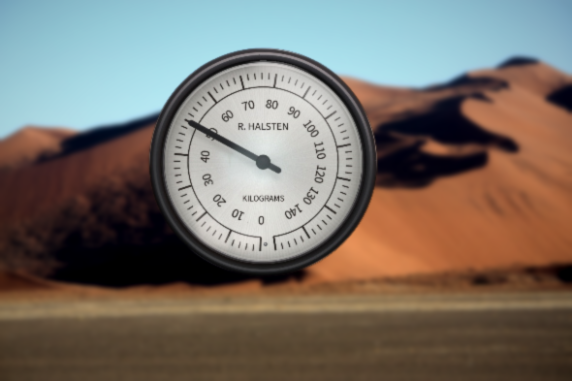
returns 50 kg
